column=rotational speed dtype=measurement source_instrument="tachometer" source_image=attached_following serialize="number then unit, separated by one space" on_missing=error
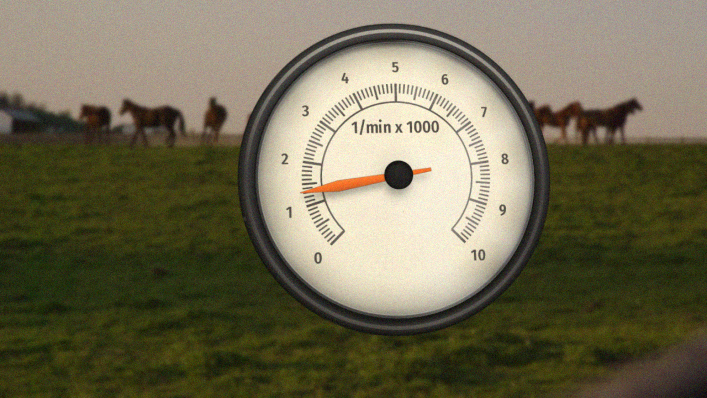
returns 1300 rpm
